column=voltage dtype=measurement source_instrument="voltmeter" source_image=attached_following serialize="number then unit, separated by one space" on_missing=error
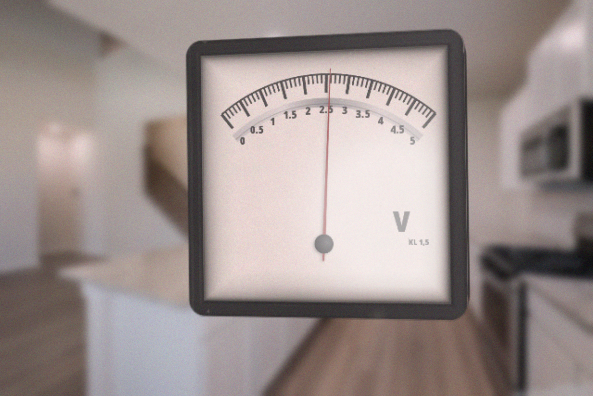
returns 2.6 V
